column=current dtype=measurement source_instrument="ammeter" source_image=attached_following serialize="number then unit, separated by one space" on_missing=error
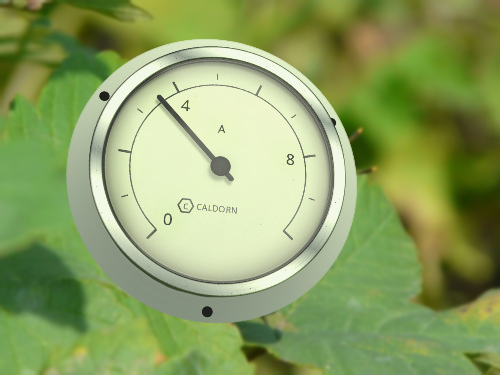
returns 3.5 A
